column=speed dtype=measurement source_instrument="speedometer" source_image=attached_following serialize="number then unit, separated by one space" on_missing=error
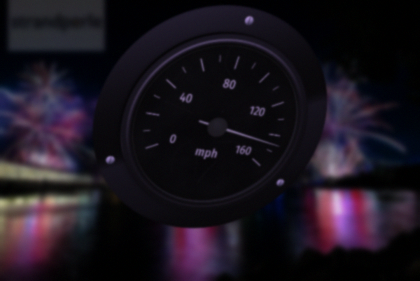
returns 145 mph
